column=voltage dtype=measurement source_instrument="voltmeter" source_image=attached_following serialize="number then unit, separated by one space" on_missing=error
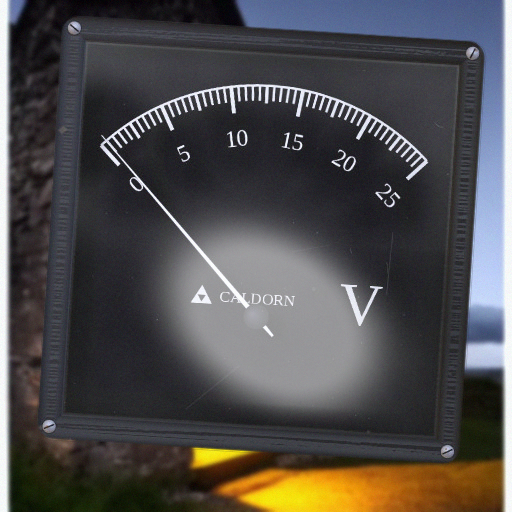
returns 0.5 V
